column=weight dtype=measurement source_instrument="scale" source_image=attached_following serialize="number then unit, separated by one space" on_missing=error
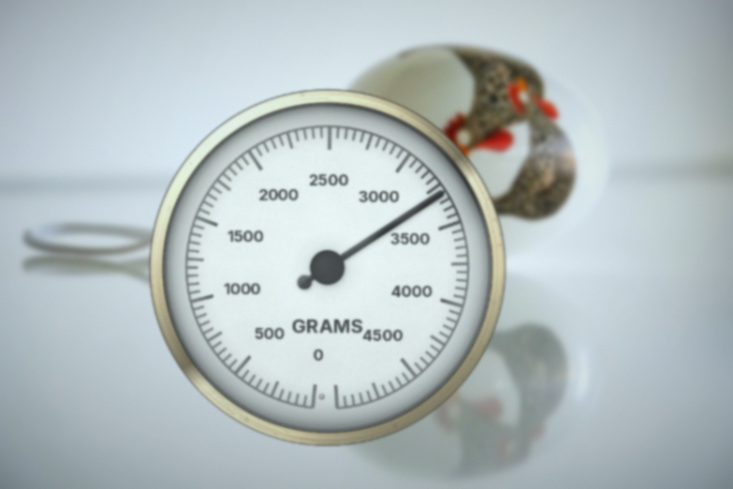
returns 3300 g
